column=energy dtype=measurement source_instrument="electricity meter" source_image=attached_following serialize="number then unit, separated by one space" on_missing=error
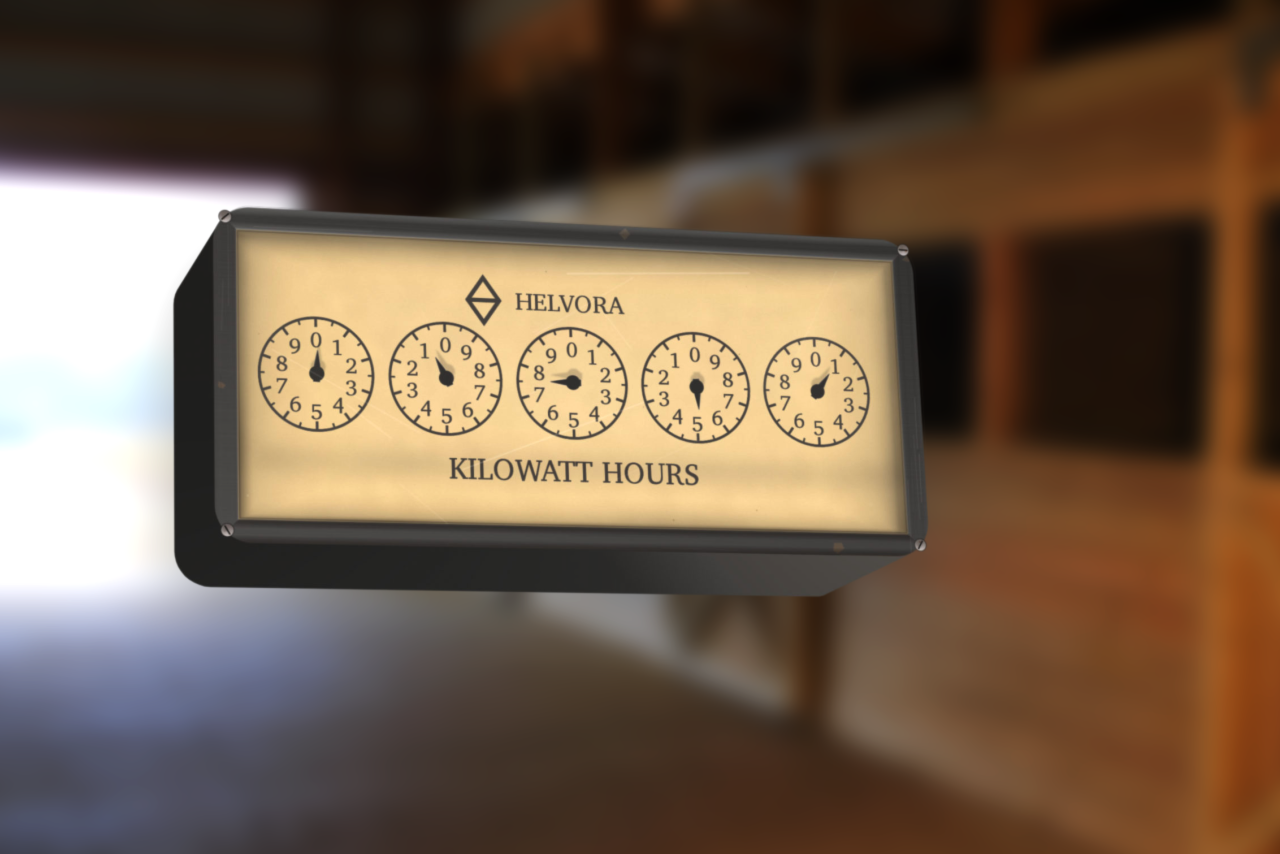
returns 751 kWh
